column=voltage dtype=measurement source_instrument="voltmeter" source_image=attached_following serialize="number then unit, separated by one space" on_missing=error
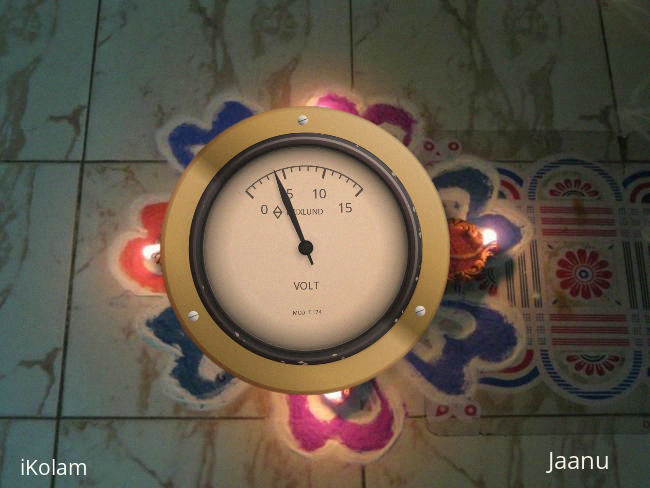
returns 4 V
